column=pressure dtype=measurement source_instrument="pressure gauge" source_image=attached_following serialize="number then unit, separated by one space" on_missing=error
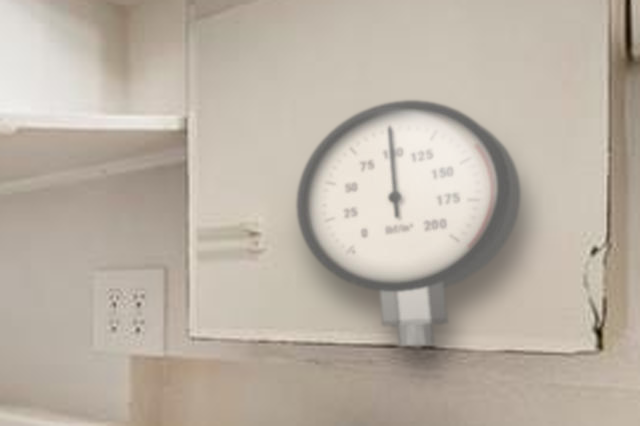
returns 100 psi
